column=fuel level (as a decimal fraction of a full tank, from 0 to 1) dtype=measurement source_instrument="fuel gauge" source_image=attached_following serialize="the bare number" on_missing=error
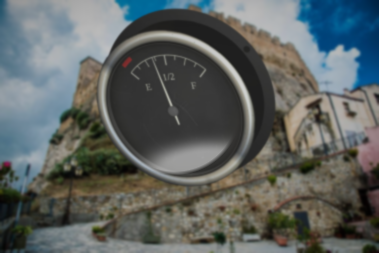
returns 0.375
